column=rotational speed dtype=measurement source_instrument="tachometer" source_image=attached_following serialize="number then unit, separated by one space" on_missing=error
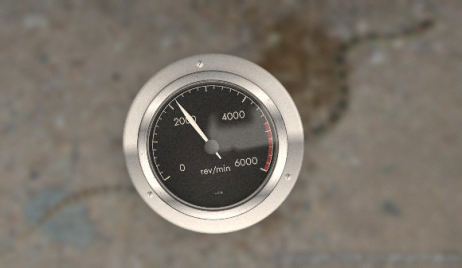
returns 2200 rpm
